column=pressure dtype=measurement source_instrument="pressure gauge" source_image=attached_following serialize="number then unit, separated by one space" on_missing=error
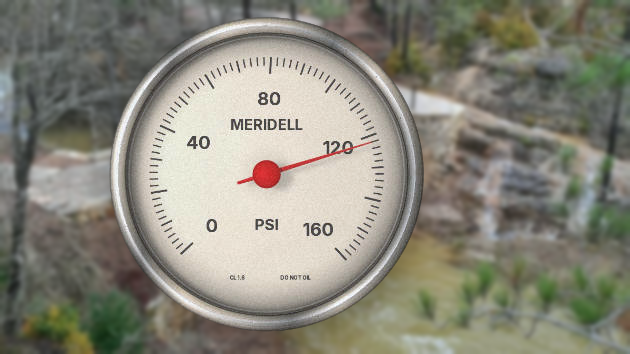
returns 122 psi
